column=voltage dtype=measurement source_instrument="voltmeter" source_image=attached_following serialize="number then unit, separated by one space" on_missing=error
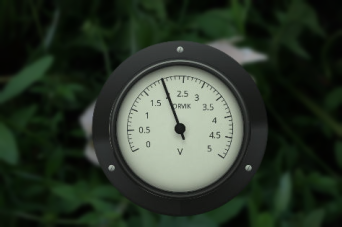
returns 2 V
